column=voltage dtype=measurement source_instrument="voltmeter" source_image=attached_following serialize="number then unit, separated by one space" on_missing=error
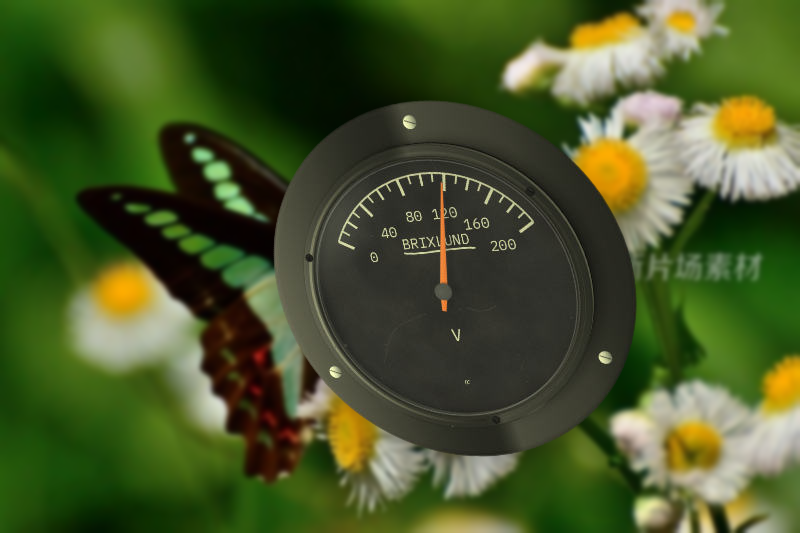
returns 120 V
